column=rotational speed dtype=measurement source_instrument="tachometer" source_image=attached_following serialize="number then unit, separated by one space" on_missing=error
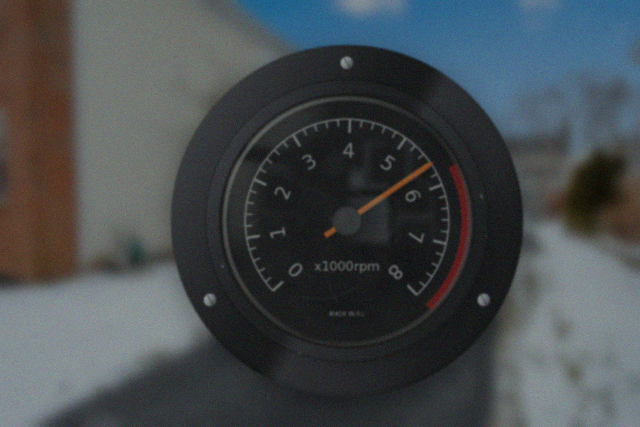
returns 5600 rpm
